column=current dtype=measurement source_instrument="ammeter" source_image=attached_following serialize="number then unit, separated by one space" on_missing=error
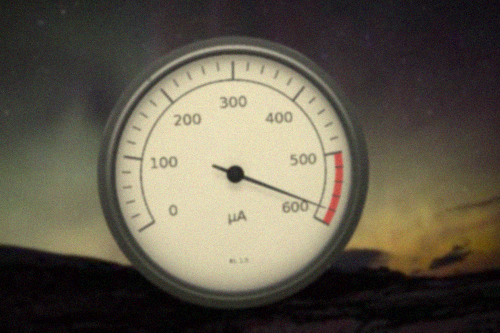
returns 580 µA
